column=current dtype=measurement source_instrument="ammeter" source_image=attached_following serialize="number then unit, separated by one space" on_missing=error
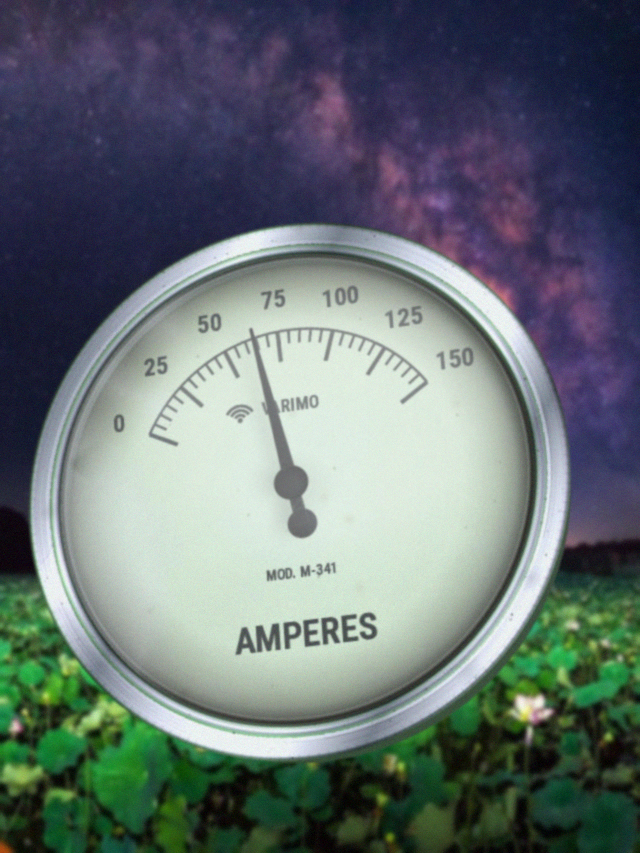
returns 65 A
